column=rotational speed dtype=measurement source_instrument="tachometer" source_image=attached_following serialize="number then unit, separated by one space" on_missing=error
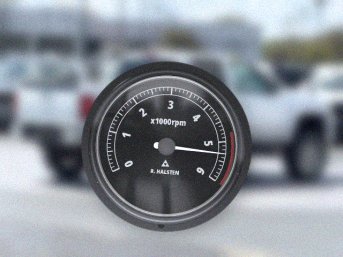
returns 5300 rpm
